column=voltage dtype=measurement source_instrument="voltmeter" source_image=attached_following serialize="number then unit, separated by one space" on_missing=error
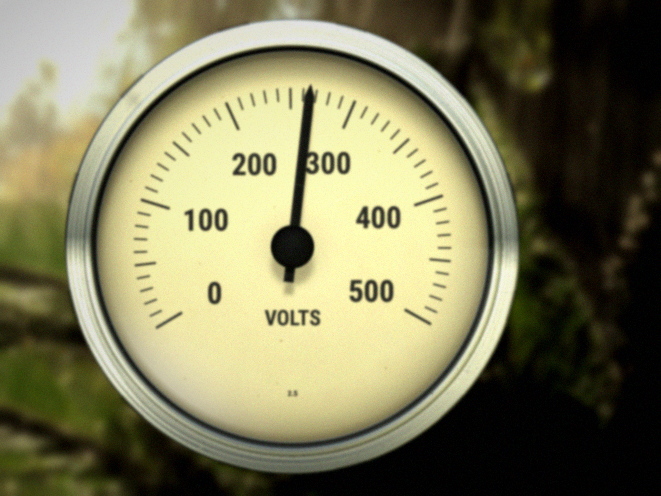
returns 265 V
